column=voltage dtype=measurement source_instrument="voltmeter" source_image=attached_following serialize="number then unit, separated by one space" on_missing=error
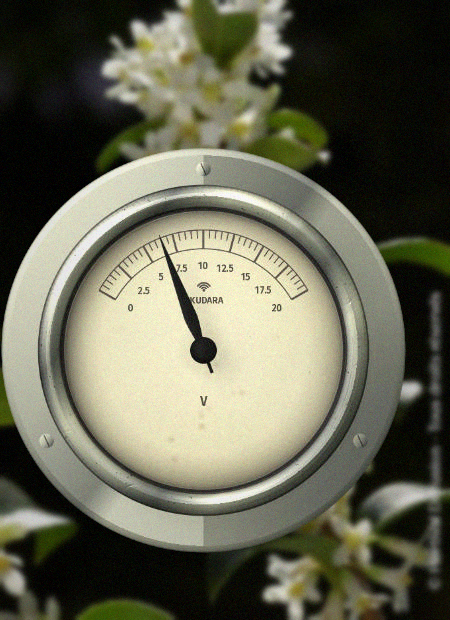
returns 6.5 V
